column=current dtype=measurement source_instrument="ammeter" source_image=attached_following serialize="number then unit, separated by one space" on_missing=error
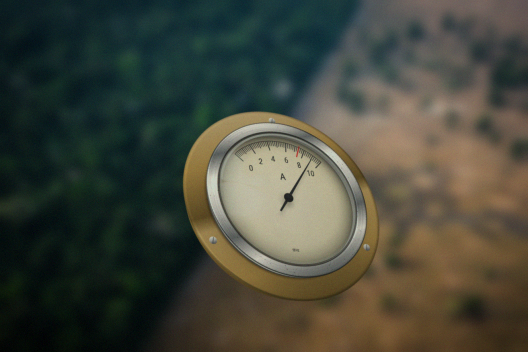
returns 9 A
